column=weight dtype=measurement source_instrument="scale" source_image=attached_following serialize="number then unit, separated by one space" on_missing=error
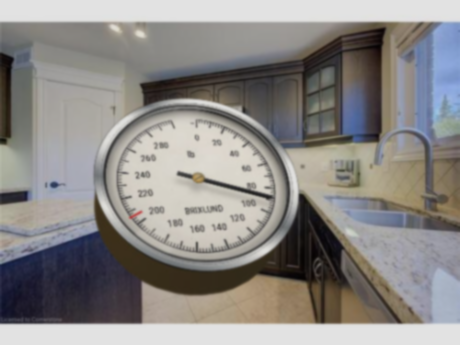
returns 90 lb
